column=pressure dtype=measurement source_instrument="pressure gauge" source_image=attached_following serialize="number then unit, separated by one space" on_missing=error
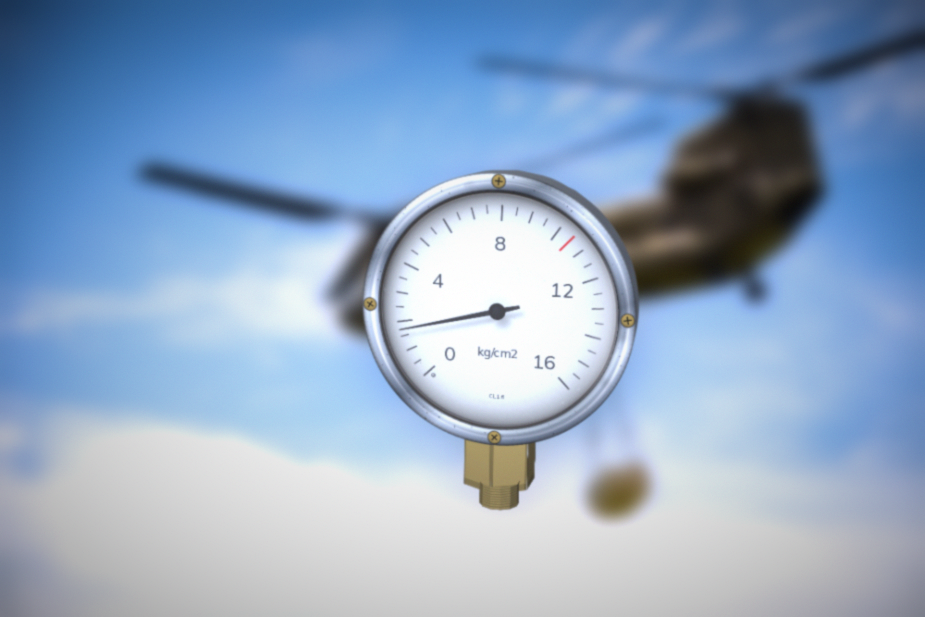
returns 1.75 kg/cm²
